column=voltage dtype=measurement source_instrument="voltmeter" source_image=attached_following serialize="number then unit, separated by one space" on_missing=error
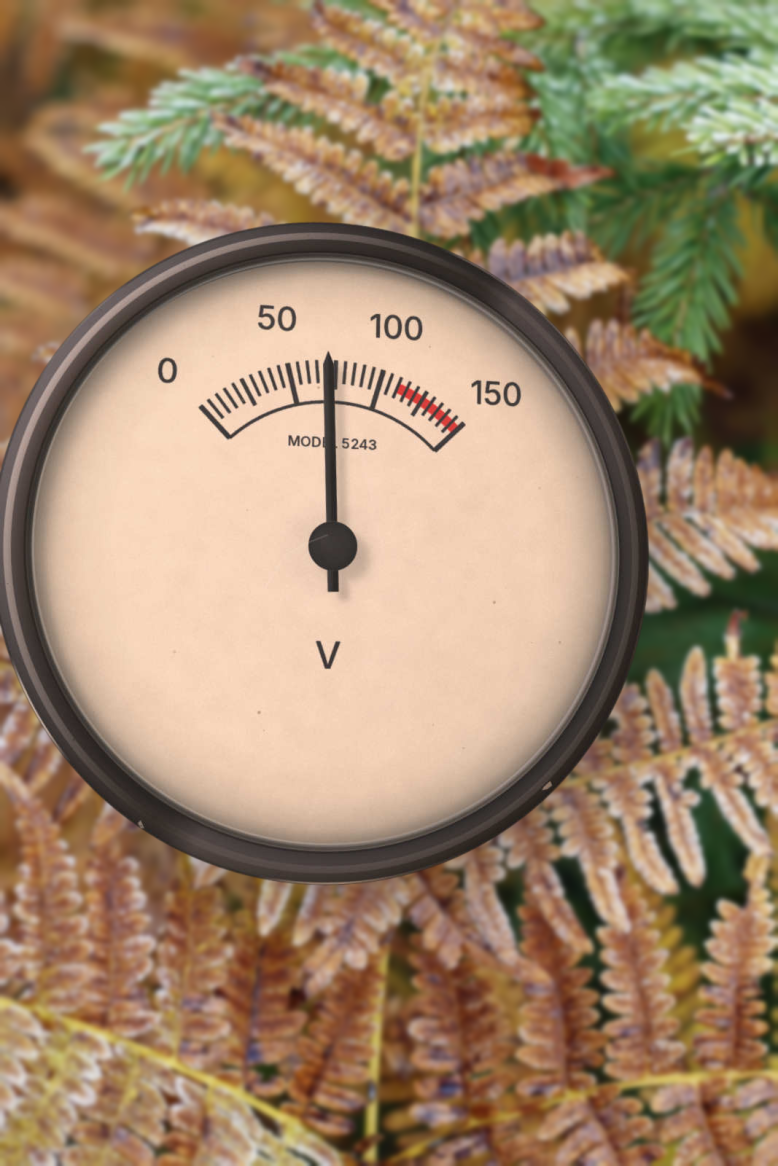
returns 70 V
